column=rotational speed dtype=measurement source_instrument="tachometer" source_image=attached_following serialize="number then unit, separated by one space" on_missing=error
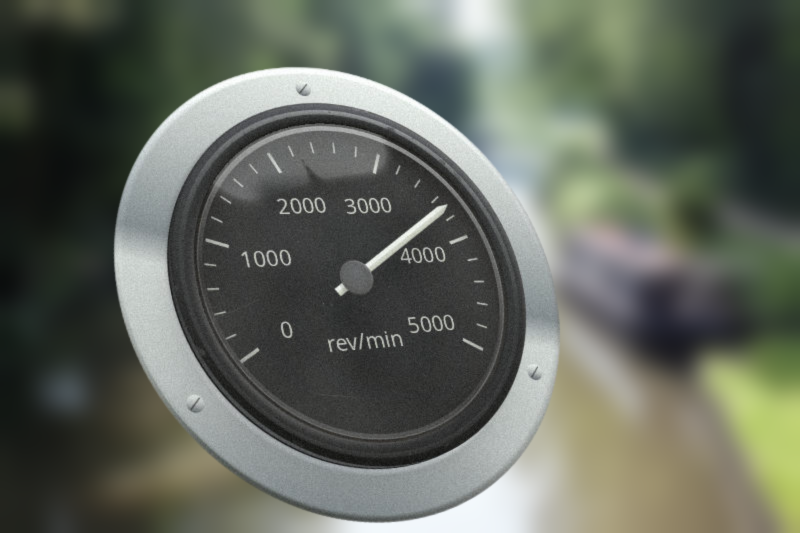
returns 3700 rpm
